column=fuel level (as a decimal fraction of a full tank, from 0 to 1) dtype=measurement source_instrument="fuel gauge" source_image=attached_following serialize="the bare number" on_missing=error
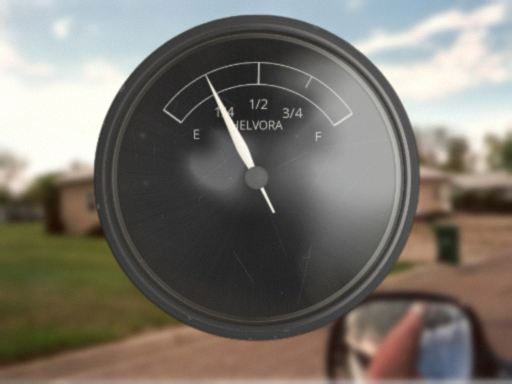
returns 0.25
